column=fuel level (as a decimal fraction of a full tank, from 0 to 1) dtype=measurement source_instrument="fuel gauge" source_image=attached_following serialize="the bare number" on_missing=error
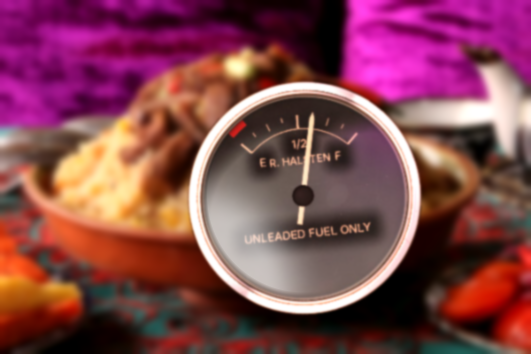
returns 0.625
